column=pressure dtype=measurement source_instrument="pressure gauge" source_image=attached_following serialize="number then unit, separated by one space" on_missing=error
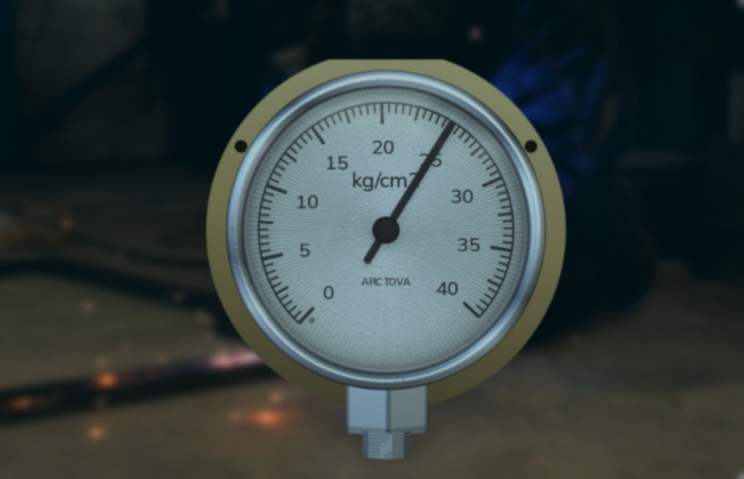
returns 25 kg/cm²
